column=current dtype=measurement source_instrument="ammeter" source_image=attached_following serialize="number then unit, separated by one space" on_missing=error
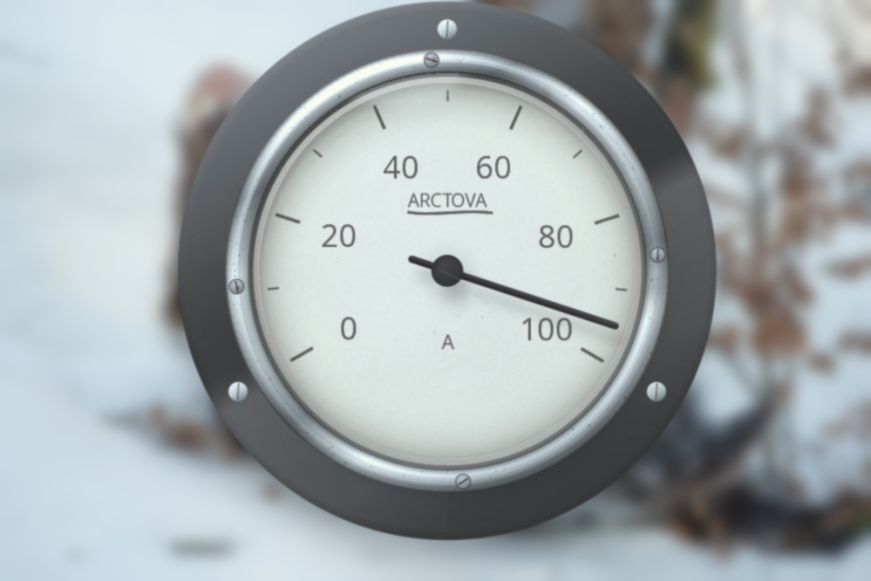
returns 95 A
